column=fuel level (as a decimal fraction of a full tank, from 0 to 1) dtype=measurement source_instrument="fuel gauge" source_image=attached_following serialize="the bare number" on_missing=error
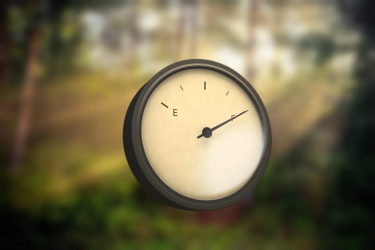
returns 1
